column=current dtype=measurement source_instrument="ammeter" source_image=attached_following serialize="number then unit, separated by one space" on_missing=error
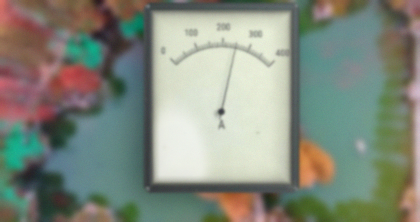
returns 250 A
